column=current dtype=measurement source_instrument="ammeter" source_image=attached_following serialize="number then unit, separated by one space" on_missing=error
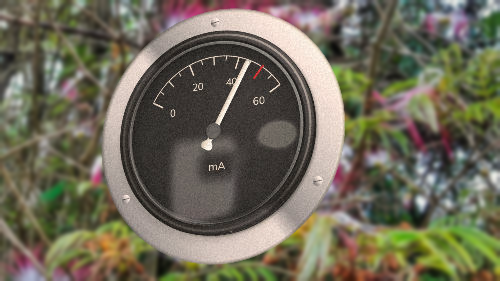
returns 45 mA
